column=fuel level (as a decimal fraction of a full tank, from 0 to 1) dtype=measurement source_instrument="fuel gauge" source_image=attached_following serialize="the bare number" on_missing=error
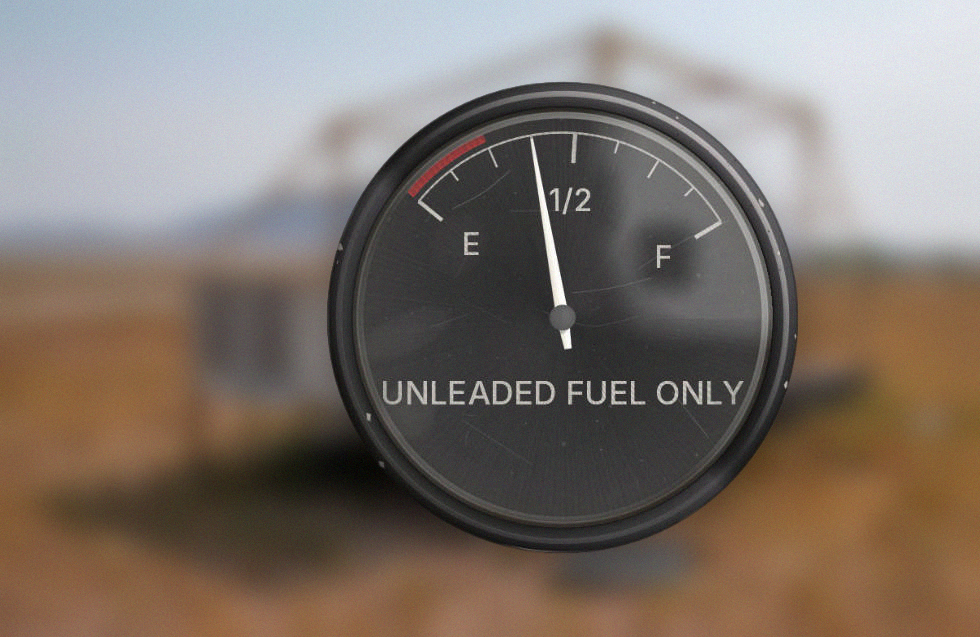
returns 0.375
